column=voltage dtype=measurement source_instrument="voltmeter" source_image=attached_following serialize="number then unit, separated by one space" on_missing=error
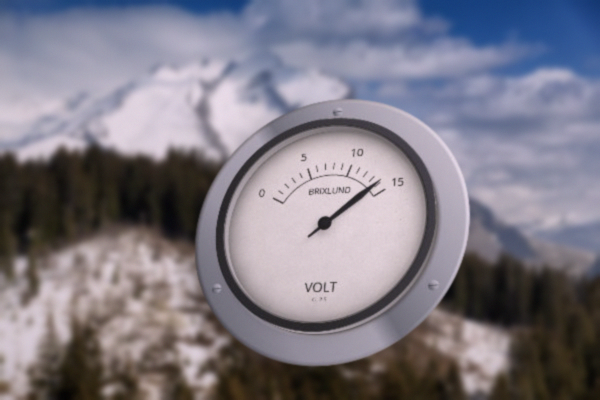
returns 14 V
